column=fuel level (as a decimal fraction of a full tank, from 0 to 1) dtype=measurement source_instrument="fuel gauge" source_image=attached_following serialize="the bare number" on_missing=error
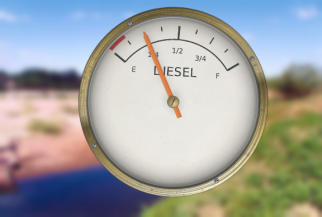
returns 0.25
